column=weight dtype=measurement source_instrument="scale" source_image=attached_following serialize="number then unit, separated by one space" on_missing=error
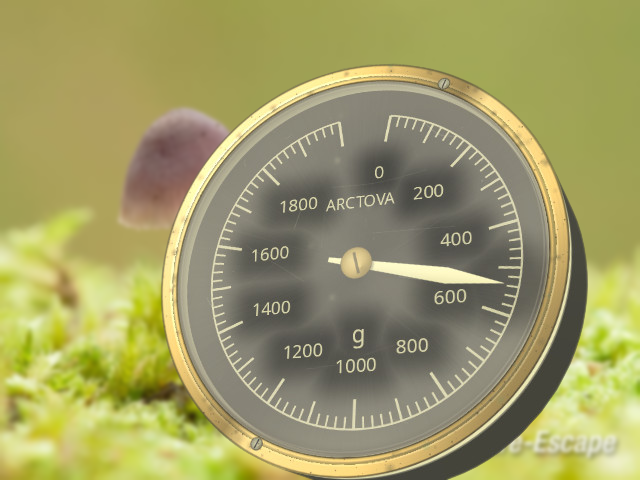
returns 540 g
